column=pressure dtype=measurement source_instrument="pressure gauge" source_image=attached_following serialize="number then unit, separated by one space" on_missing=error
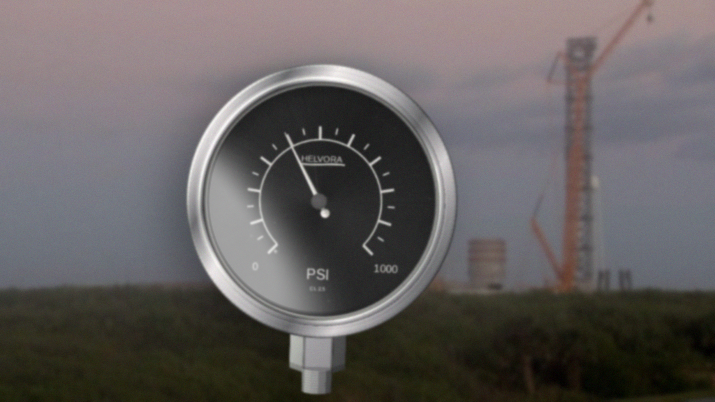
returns 400 psi
